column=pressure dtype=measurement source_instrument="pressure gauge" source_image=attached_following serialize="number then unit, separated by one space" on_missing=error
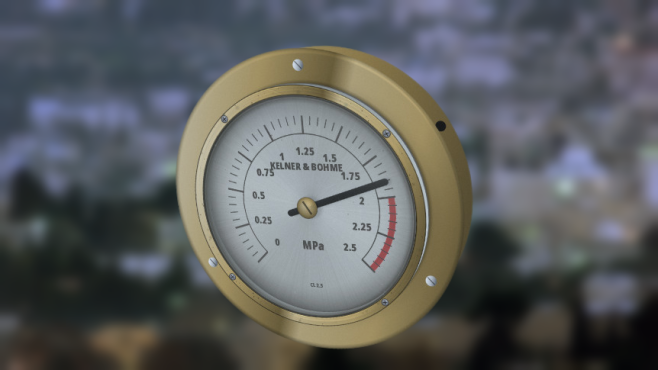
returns 1.9 MPa
